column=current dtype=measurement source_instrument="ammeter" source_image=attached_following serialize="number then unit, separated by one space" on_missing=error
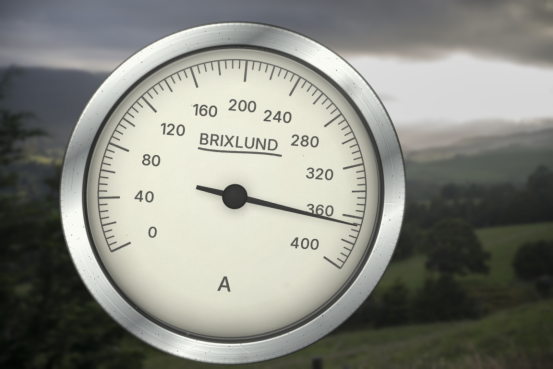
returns 365 A
